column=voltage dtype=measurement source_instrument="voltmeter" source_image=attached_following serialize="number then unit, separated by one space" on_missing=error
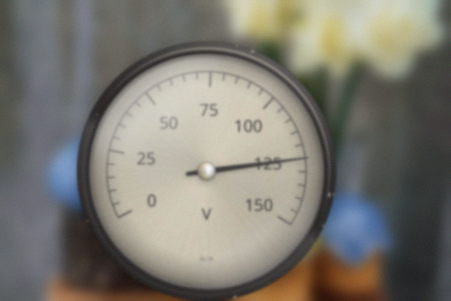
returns 125 V
